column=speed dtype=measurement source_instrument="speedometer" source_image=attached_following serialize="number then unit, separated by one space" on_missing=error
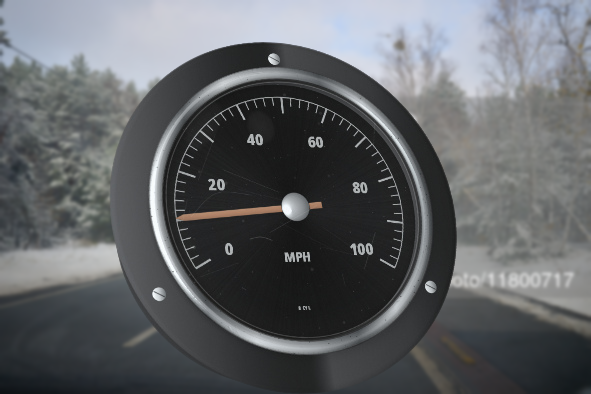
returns 10 mph
